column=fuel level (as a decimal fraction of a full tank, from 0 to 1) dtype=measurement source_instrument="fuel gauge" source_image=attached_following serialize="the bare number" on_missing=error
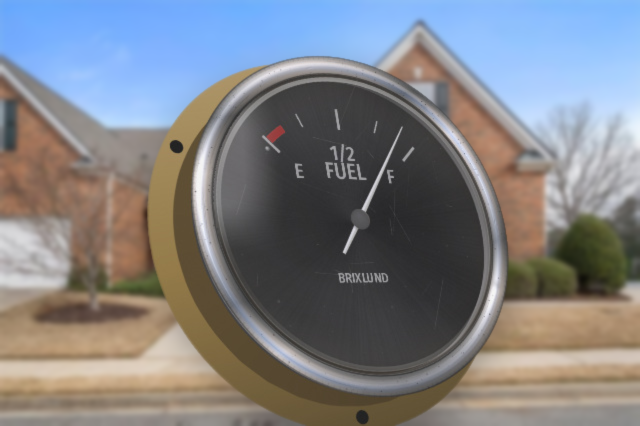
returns 0.875
